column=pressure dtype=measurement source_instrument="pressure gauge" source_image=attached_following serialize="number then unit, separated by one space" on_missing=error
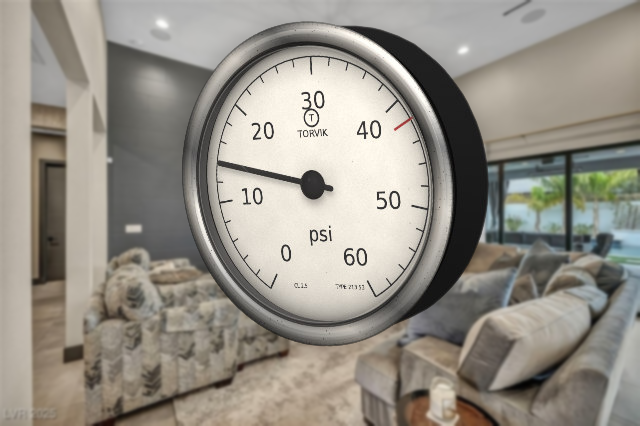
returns 14 psi
